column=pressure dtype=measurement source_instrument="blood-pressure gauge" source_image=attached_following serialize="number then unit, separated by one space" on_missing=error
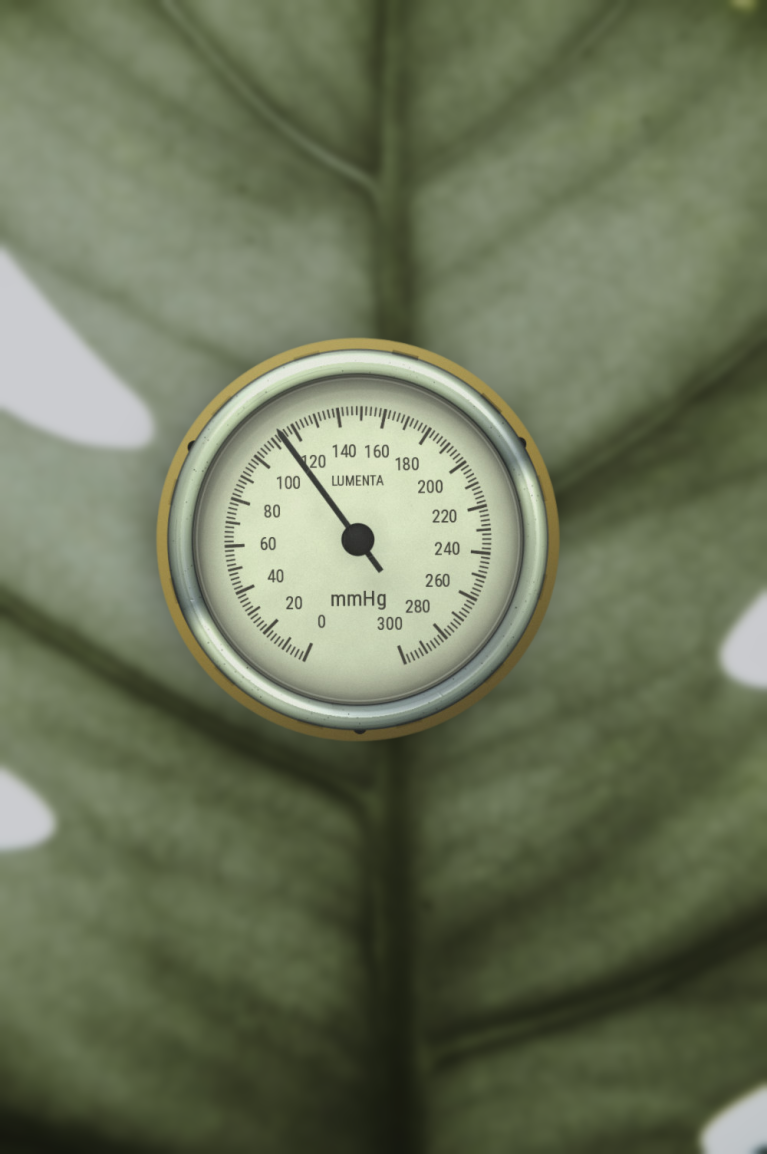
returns 114 mmHg
